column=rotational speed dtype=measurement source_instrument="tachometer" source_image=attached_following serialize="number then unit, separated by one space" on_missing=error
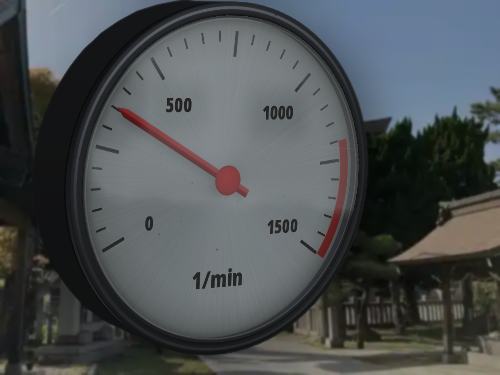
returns 350 rpm
